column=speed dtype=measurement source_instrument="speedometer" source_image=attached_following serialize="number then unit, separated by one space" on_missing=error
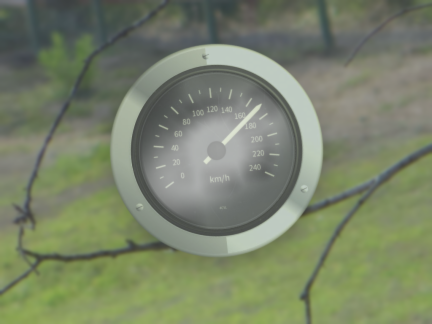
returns 170 km/h
